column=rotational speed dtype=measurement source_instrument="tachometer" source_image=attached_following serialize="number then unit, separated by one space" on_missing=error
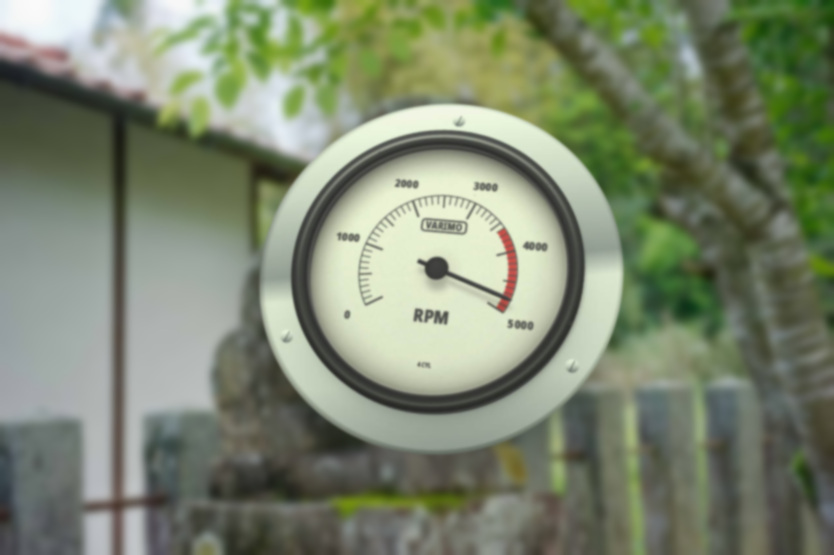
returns 4800 rpm
